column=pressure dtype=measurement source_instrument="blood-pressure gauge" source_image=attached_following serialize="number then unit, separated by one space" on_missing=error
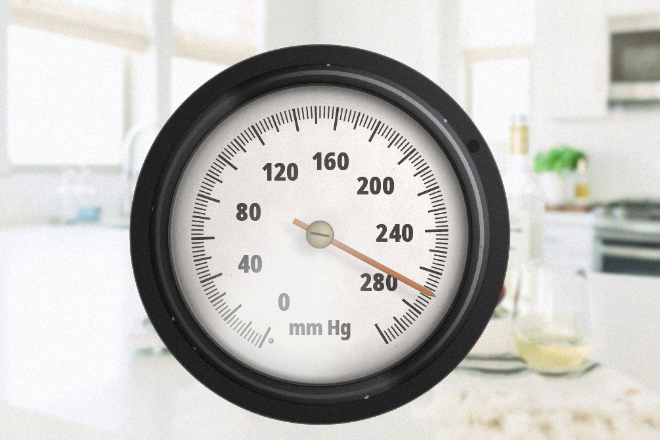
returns 270 mmHg
